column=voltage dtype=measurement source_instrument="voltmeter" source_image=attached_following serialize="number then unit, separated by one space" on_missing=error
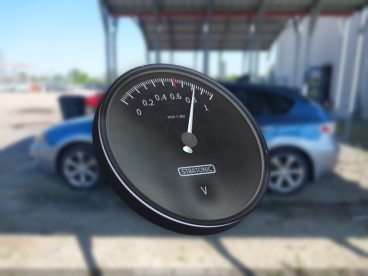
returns 0.8 V
